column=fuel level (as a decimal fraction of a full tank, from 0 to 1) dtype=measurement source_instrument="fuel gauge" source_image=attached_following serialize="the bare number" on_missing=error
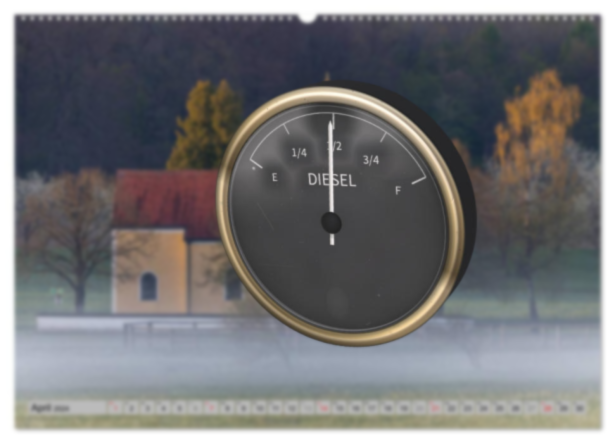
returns 0.5
